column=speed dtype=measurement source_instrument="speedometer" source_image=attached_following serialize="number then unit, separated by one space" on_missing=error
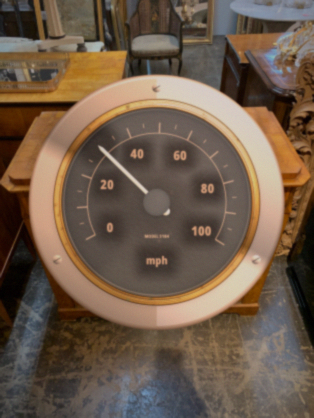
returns 30 mph
